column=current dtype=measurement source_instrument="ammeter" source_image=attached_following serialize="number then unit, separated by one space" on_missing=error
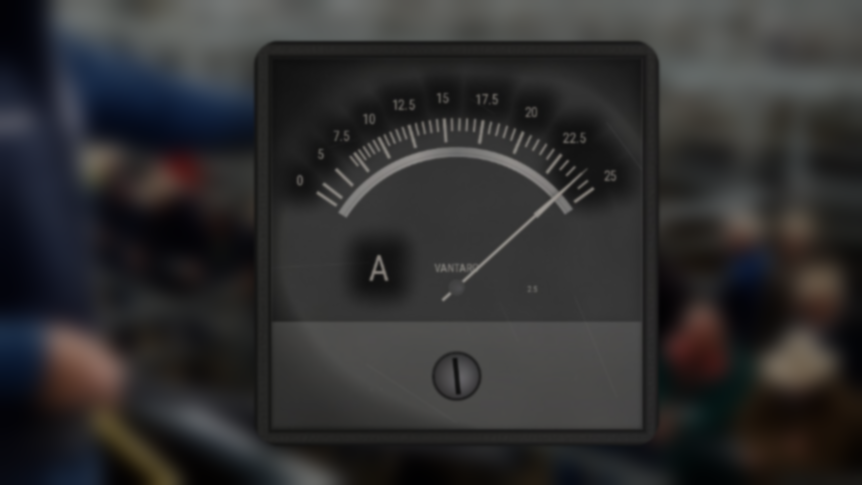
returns 24 A
